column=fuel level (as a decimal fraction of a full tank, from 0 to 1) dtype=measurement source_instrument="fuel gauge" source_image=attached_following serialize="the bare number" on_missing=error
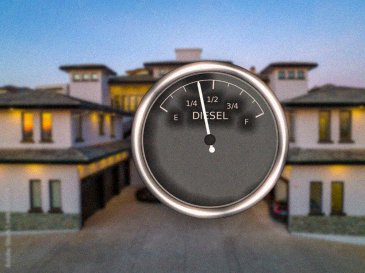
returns 0.375
